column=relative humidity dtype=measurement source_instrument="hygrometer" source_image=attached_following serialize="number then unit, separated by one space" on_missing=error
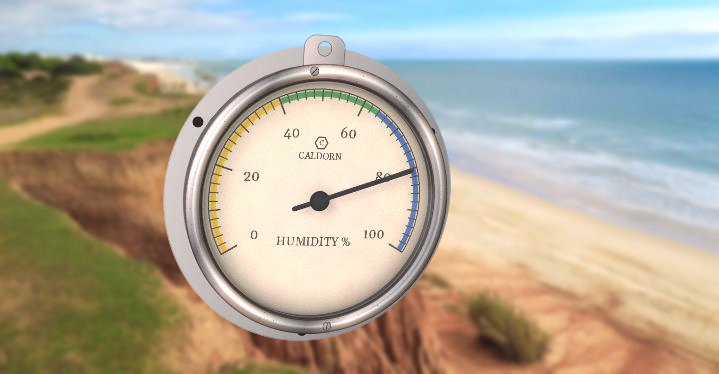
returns 80 %
